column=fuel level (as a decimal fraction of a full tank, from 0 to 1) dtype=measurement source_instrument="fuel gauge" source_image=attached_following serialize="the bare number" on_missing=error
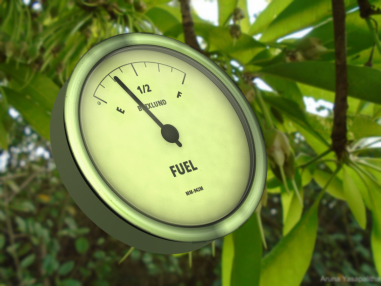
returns 0.25
